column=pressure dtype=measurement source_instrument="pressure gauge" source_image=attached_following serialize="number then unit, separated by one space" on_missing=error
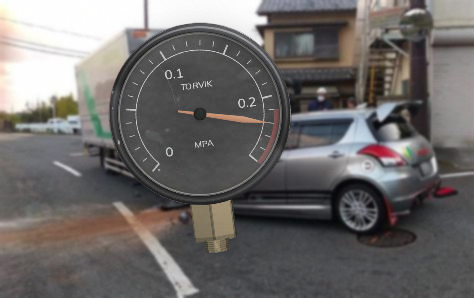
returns 0.22 MPa
